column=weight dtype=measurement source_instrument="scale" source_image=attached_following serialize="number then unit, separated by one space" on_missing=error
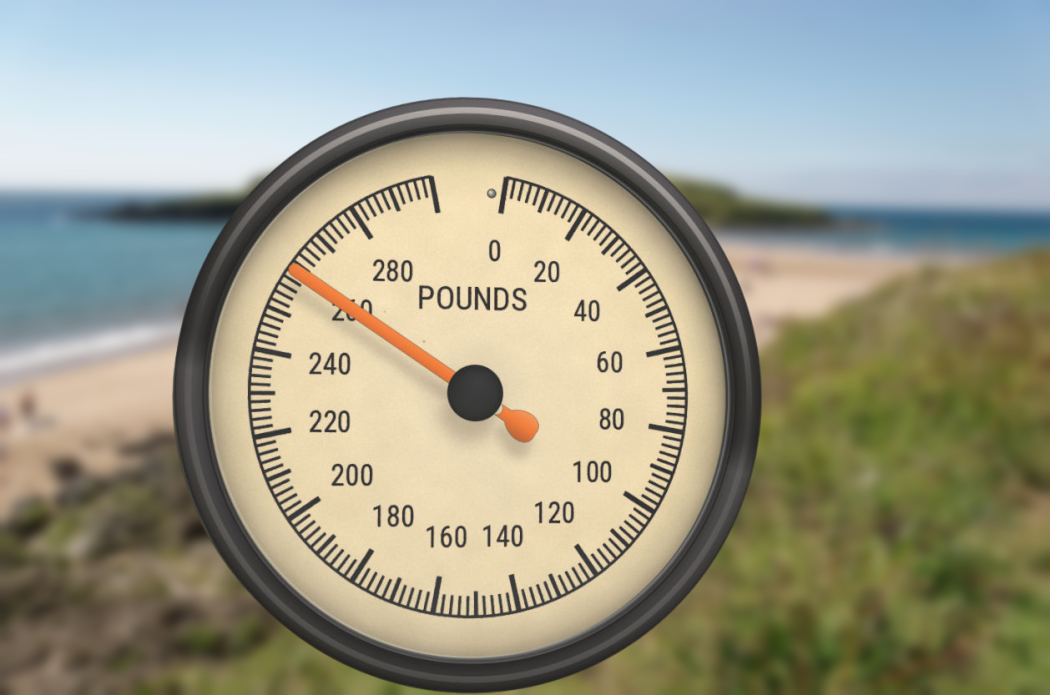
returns 260 lb
